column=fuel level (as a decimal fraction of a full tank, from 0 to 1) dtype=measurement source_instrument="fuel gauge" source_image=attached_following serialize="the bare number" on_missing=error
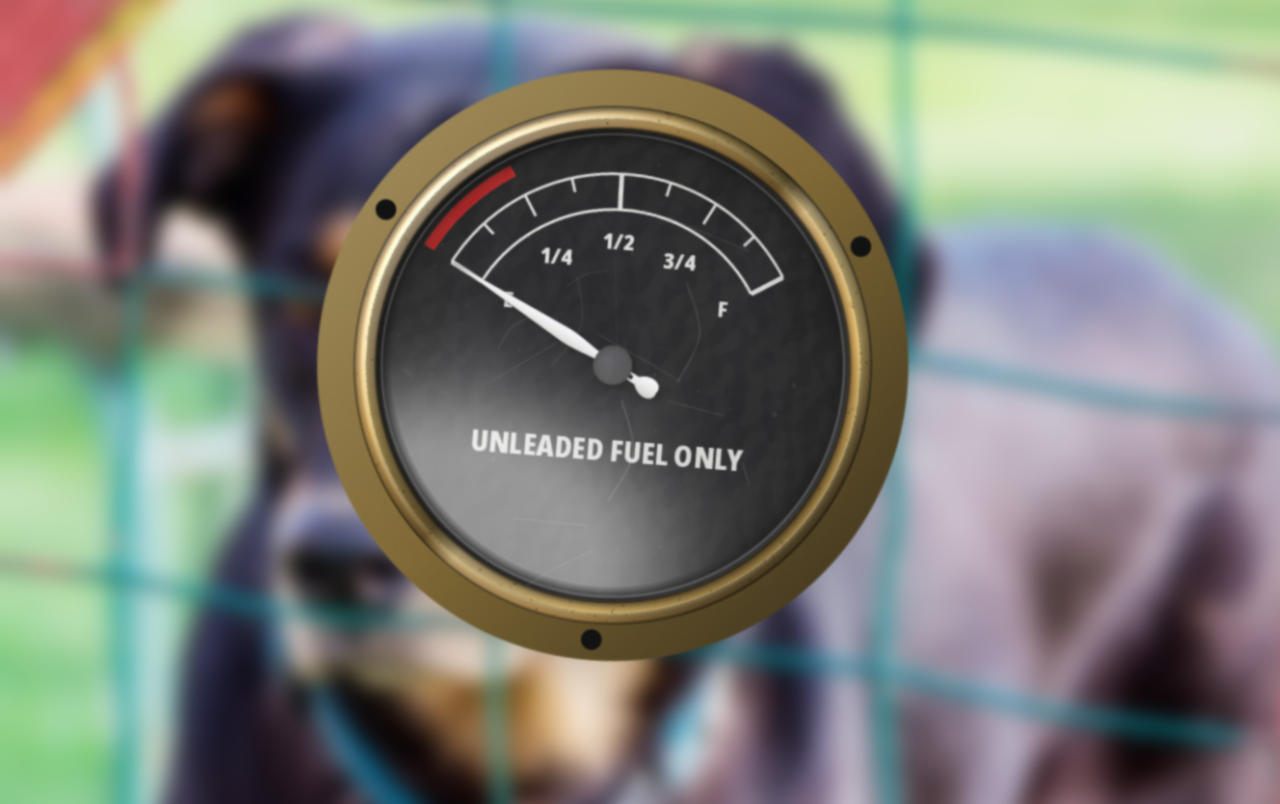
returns 0
